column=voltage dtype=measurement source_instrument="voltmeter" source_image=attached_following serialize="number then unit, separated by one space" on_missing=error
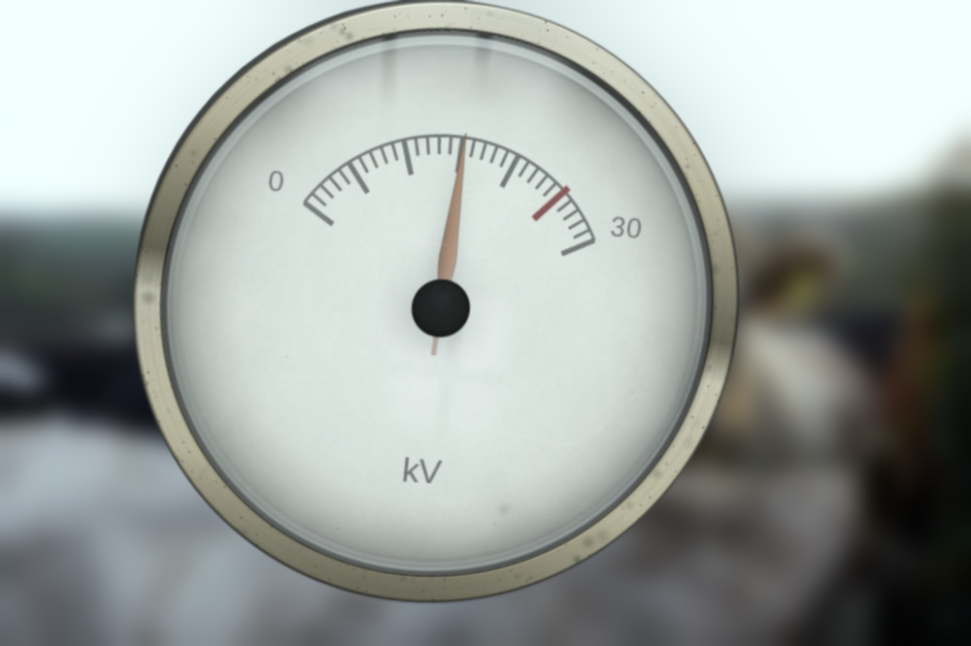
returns 15 kV
